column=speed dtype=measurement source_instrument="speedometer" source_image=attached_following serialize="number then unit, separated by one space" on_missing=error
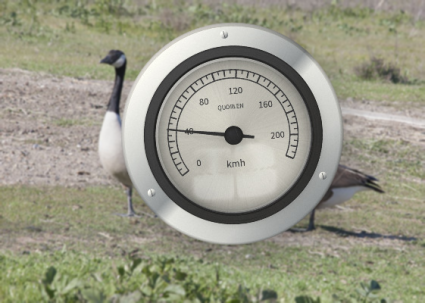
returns 40 km/h
